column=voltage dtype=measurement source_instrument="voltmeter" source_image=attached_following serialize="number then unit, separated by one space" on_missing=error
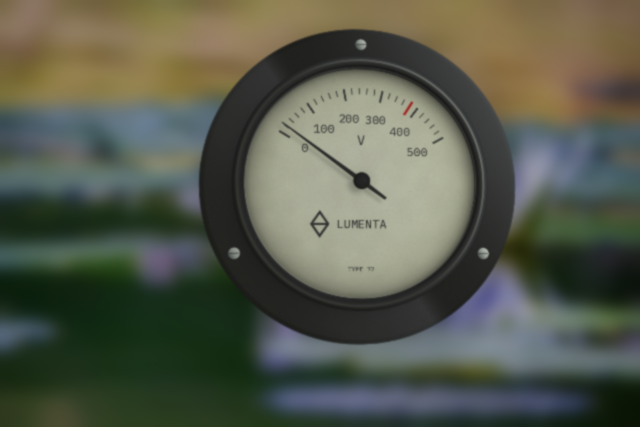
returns 20 V
